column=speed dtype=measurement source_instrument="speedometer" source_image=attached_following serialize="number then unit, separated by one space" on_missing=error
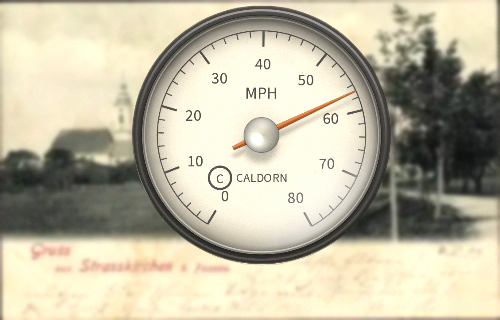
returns 57 mph
